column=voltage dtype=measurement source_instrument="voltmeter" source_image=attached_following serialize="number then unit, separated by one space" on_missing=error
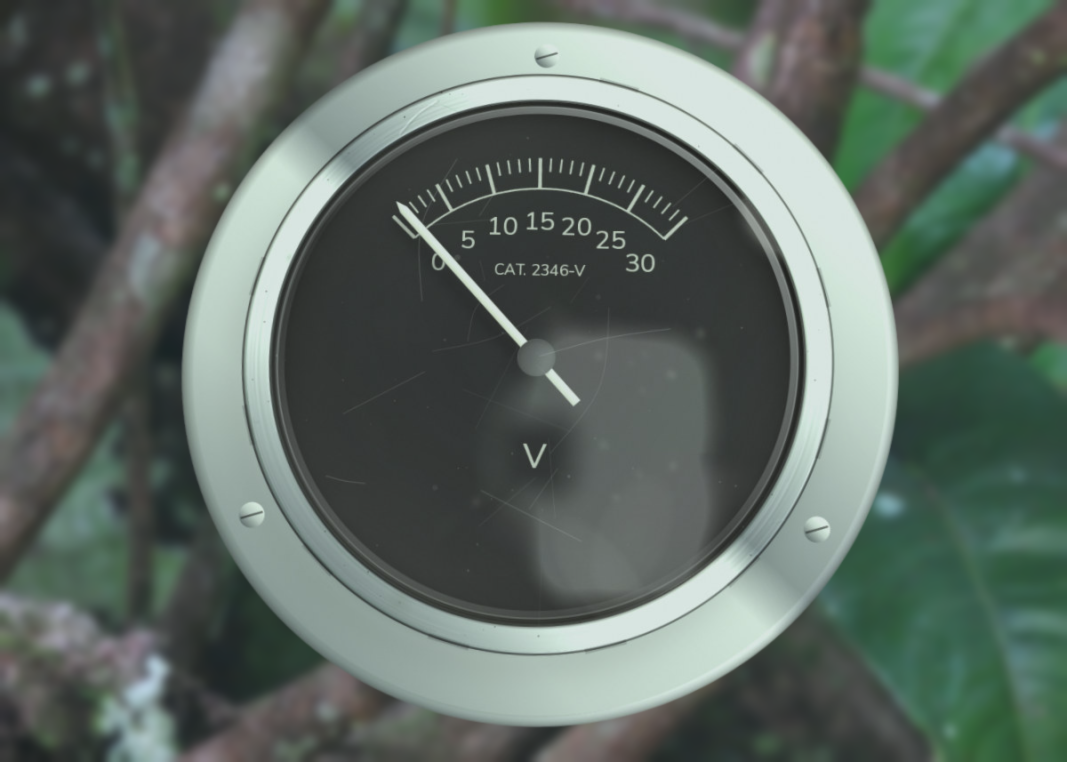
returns 1 V
